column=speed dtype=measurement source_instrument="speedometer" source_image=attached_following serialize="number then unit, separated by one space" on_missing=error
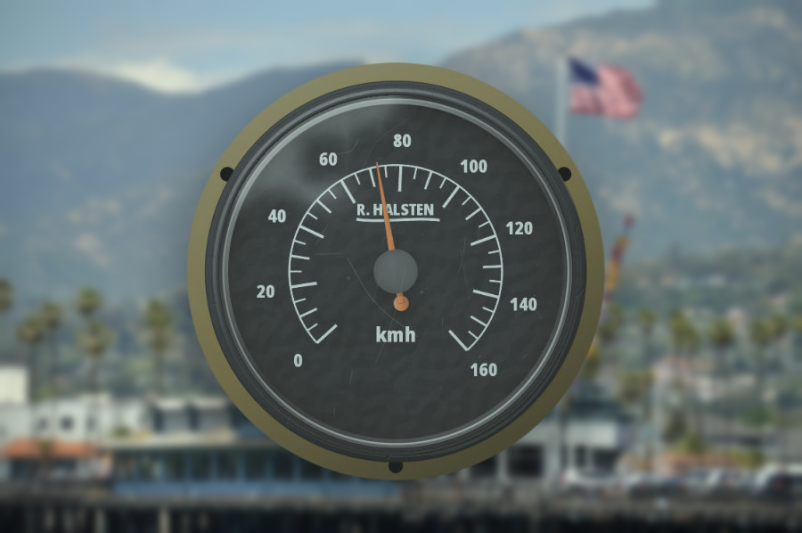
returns 72.5 km/h
